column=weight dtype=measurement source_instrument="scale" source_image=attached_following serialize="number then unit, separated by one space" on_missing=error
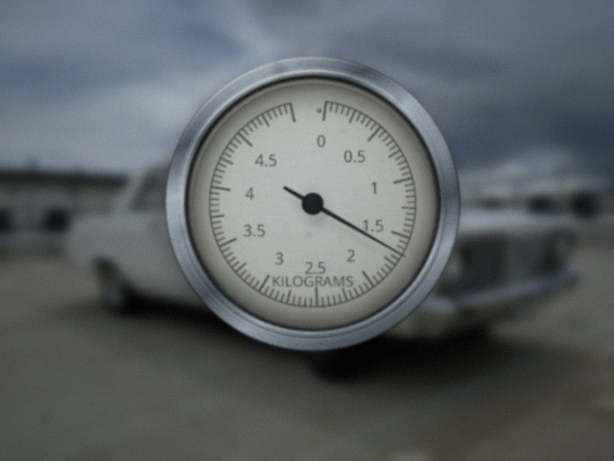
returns 1.65 kg
